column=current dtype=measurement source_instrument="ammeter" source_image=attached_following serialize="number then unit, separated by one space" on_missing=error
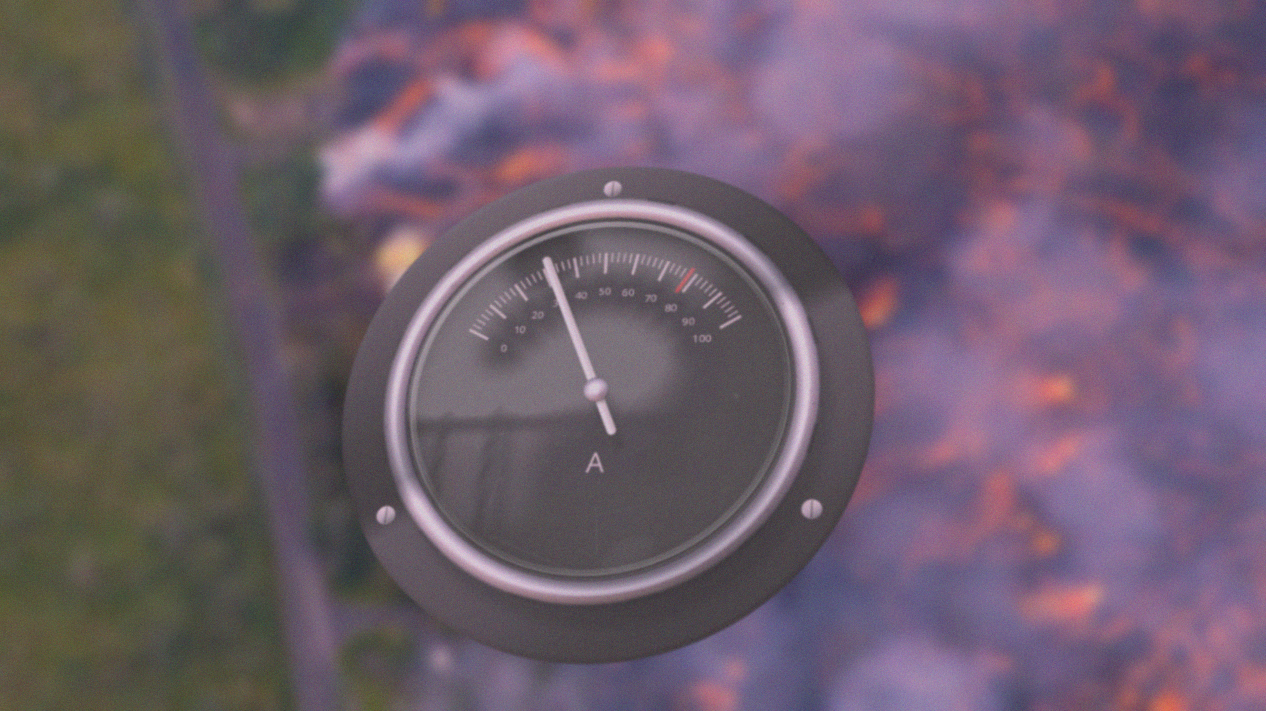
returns 32 A
